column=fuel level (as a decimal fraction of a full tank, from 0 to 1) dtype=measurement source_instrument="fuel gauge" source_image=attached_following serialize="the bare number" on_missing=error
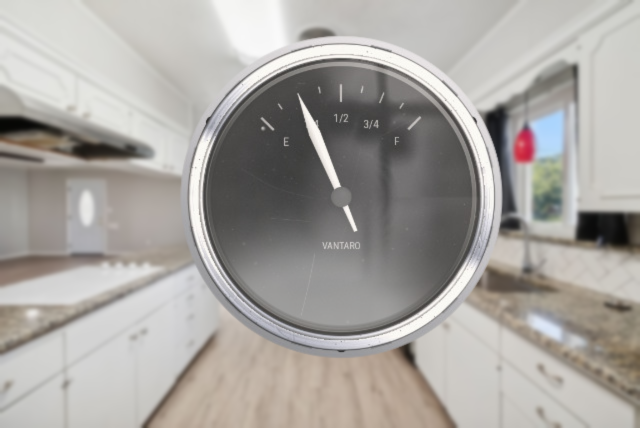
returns 0.25
